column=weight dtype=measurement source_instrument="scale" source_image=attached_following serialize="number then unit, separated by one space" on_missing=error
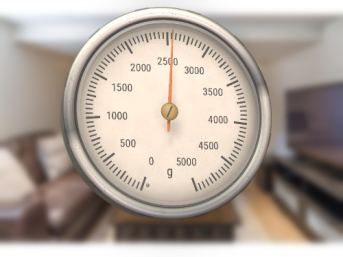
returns 2550 g
